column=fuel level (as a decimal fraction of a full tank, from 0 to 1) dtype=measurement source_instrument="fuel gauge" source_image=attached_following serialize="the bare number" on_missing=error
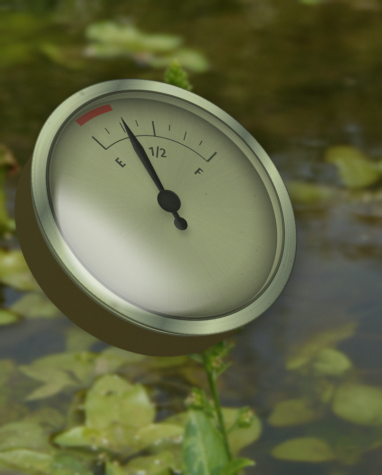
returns 0.25
